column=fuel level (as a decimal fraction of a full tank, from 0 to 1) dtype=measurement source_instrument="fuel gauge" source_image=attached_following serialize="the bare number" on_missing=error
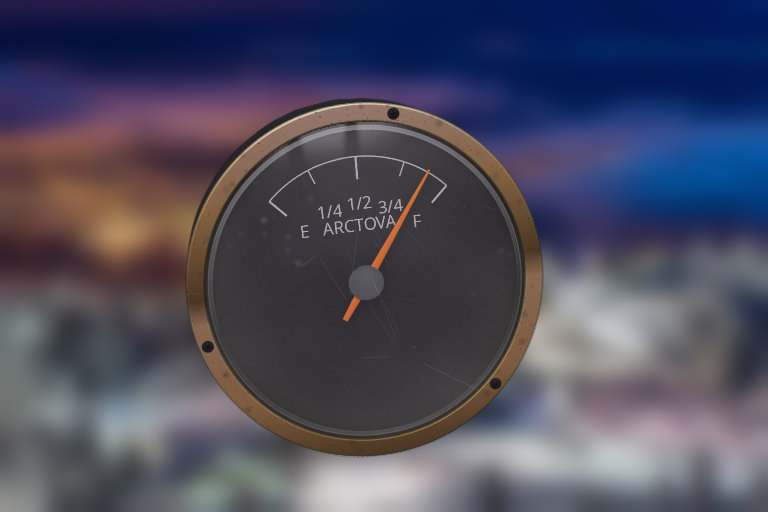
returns 0.875
